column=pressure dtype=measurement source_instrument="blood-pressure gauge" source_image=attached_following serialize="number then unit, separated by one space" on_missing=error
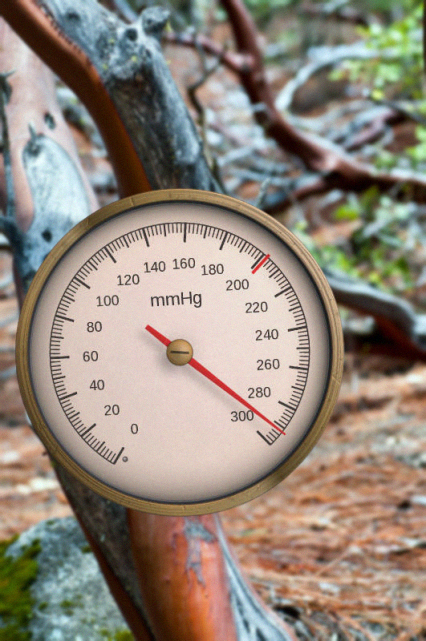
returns 292 mmHg
